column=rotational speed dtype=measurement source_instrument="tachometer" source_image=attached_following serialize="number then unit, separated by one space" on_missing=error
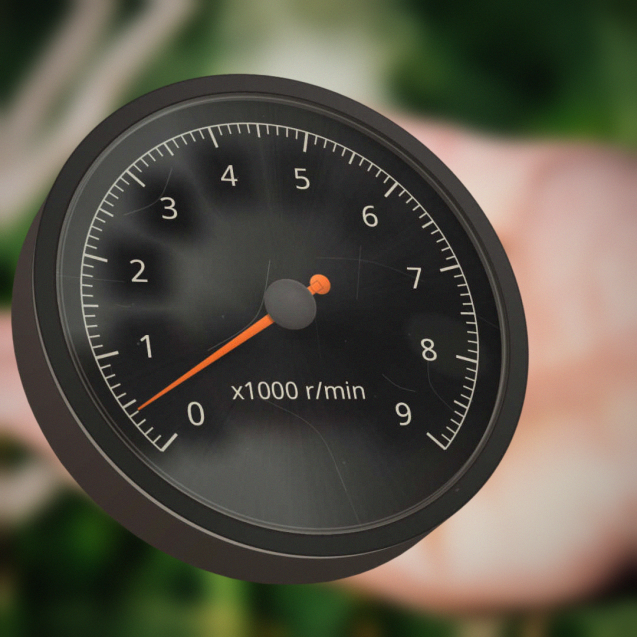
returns 400 rpm
